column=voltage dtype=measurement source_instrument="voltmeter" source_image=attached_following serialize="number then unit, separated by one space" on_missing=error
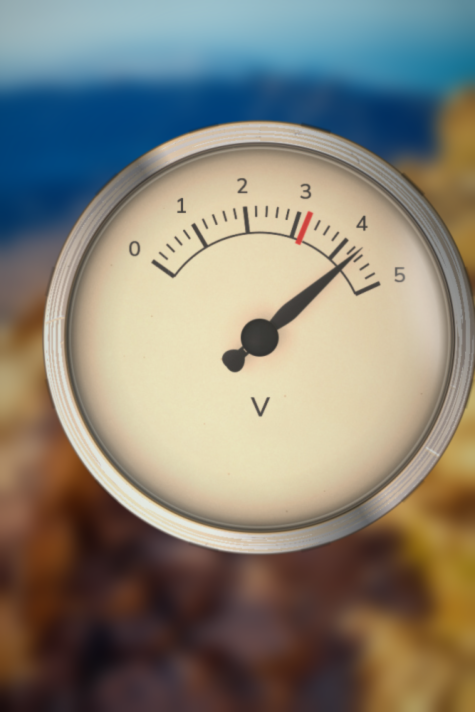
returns 4.3 V
